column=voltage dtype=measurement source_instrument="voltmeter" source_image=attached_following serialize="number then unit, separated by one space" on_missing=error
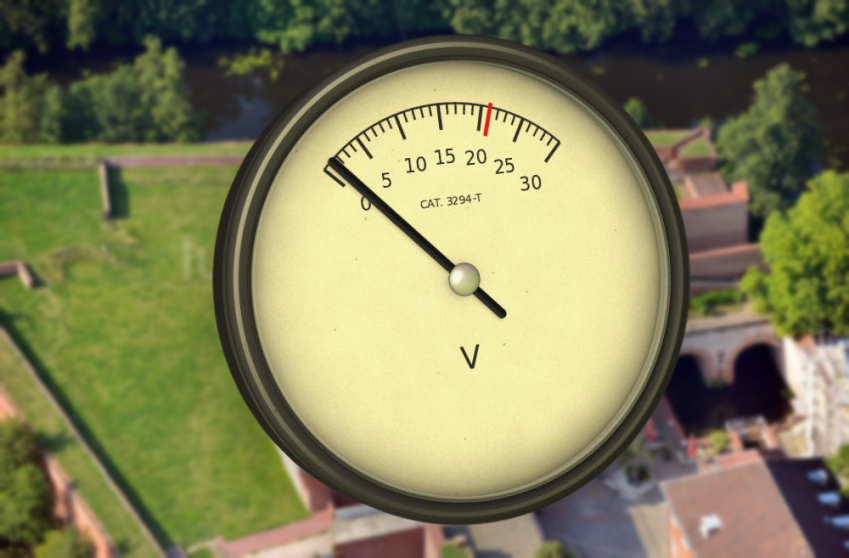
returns 1 V
